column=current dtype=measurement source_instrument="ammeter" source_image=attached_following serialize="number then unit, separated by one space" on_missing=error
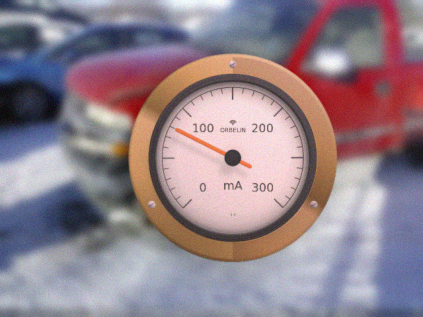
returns 80 mA
